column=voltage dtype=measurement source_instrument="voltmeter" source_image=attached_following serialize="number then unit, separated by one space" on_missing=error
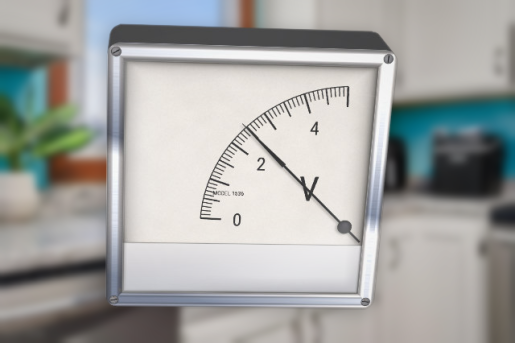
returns 2.5 V
